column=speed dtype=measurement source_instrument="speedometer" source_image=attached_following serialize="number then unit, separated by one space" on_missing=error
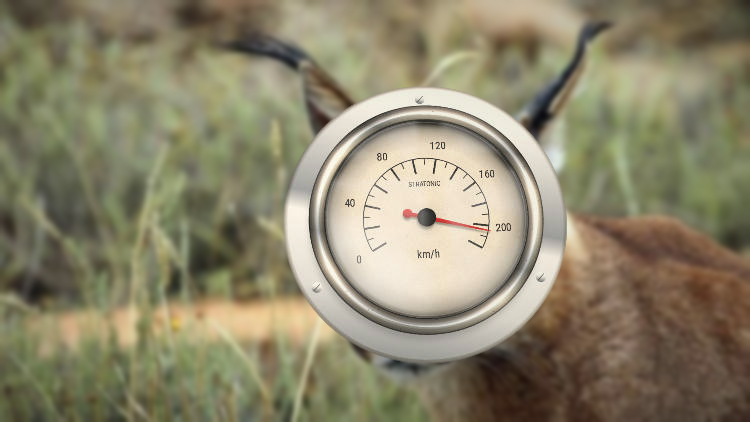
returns 205 km/h
